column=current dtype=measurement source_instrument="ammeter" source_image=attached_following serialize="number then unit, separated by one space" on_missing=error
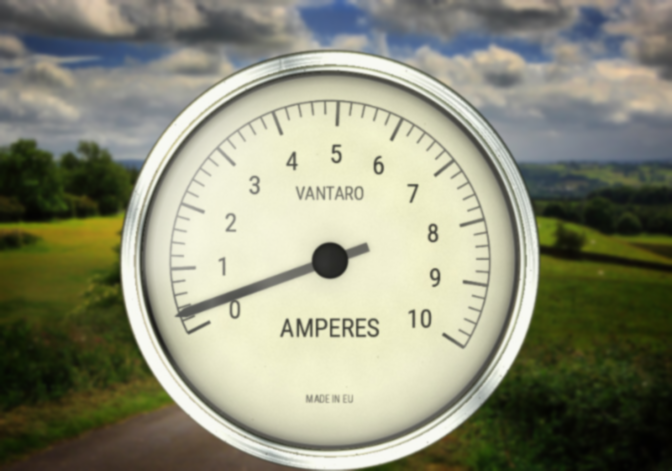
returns 0.3 A
